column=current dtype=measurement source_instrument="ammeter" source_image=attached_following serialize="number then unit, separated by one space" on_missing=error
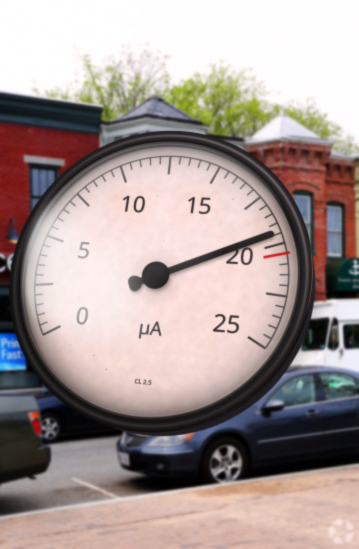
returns 19.5 µA
